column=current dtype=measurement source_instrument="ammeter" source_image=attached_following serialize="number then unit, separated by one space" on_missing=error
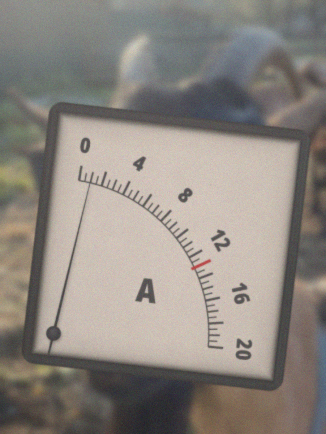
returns 1 A
